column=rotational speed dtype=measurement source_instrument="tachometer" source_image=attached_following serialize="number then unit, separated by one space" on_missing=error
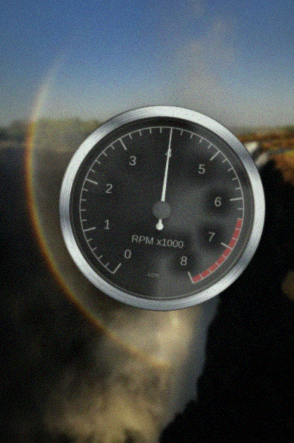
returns 4000 rpm
